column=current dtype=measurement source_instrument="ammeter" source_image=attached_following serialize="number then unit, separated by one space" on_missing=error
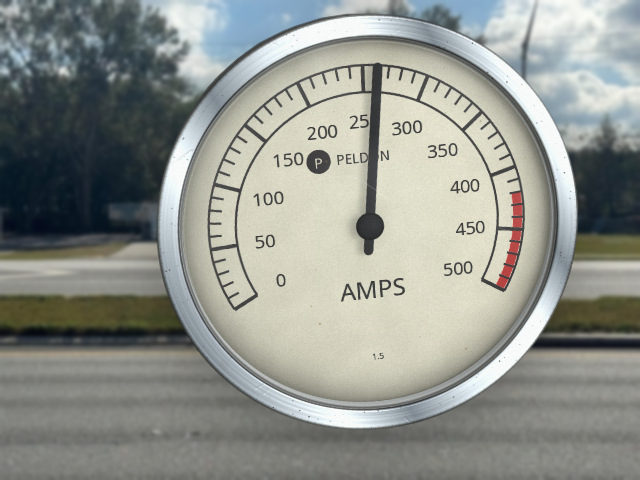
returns 260 A
